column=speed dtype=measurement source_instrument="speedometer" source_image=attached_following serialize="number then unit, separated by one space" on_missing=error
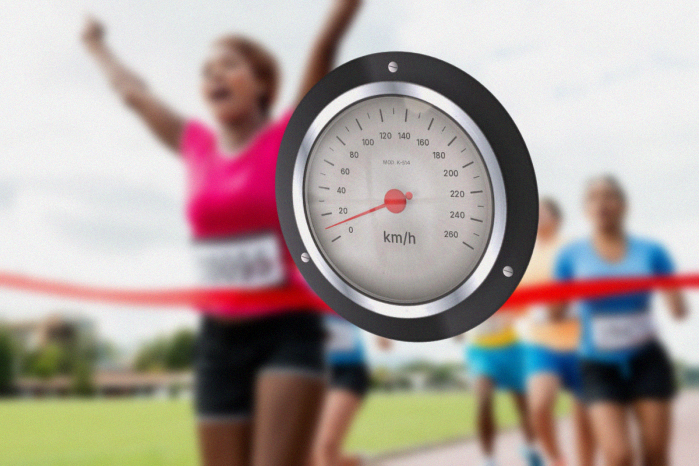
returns 10 km/h
